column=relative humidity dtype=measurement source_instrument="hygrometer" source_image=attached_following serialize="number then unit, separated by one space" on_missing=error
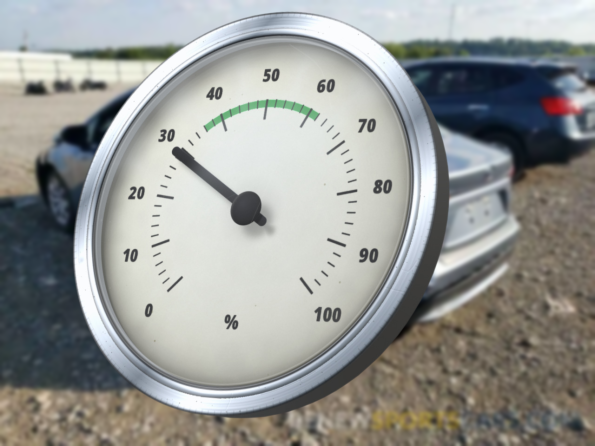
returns 29 %
